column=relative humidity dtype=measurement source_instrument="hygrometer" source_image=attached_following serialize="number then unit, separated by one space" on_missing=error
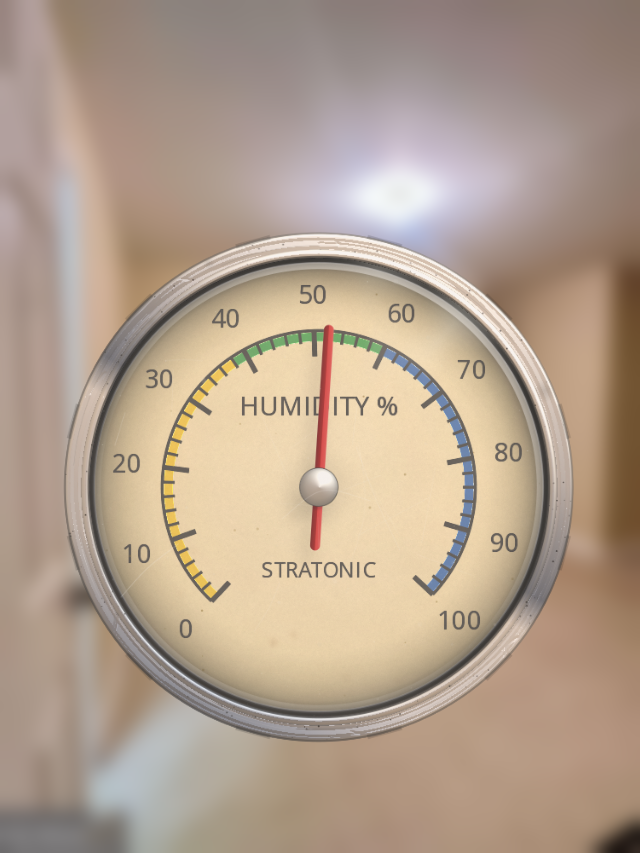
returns 52 %
